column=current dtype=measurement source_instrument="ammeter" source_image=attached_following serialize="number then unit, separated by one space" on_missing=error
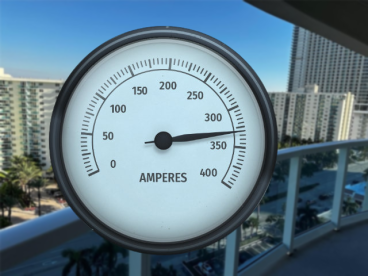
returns 330 A
